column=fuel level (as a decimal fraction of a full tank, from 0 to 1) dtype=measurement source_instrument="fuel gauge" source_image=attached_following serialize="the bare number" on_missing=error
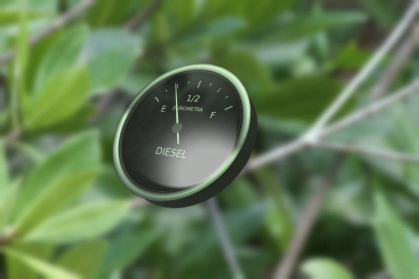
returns 0.25
